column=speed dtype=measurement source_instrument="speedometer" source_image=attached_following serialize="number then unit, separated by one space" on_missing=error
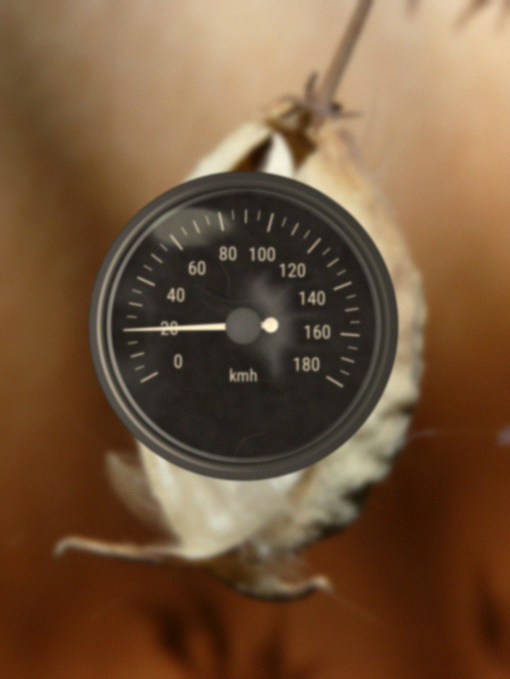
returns 20 km/h
